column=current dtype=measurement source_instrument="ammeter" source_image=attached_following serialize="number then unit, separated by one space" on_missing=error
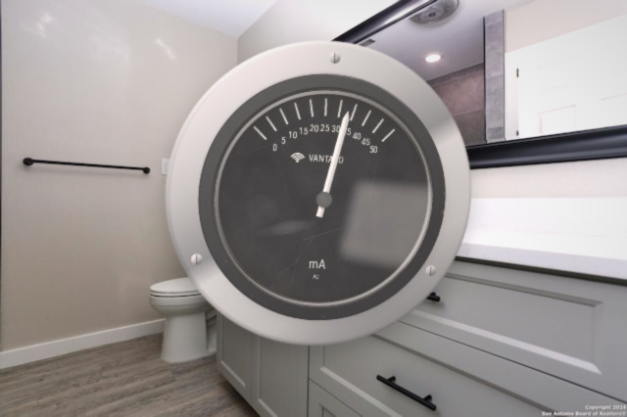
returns 32.5 mA
